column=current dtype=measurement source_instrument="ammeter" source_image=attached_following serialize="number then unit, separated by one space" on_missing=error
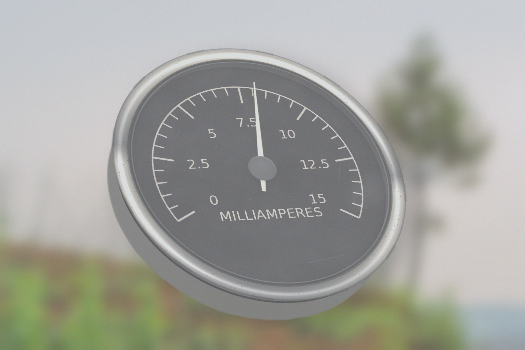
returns 8 mA
